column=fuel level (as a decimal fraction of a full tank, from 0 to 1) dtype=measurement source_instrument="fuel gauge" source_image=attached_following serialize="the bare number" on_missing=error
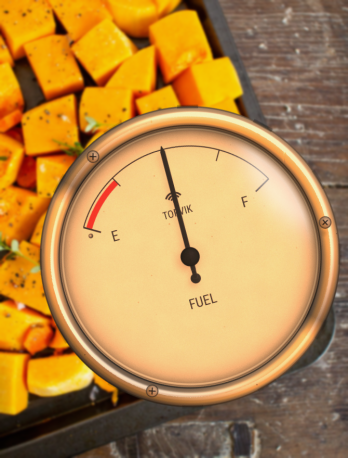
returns 0.5
